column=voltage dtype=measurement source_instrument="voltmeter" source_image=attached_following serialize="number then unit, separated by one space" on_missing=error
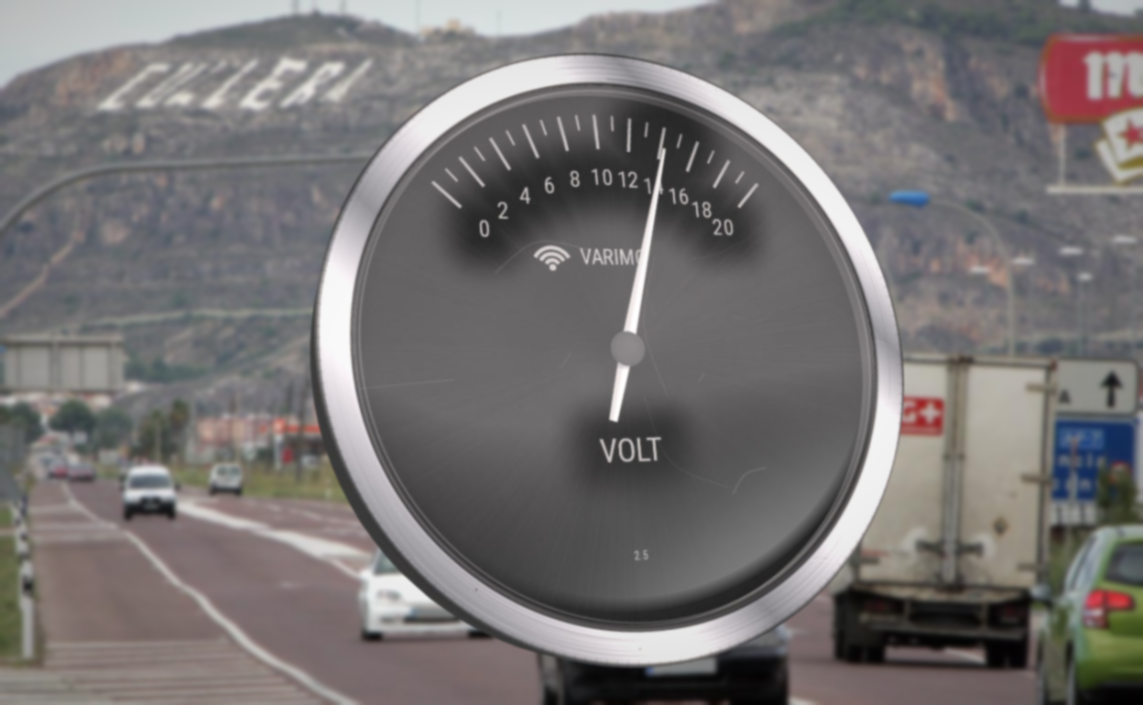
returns 14 V
